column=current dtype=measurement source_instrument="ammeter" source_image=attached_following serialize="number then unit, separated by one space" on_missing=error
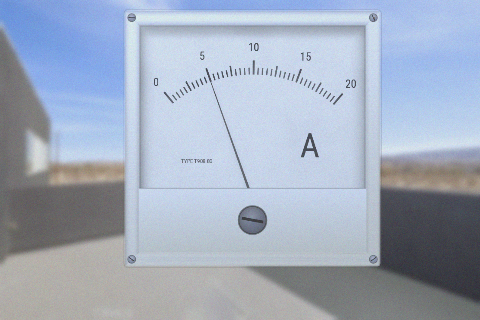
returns 5 A
